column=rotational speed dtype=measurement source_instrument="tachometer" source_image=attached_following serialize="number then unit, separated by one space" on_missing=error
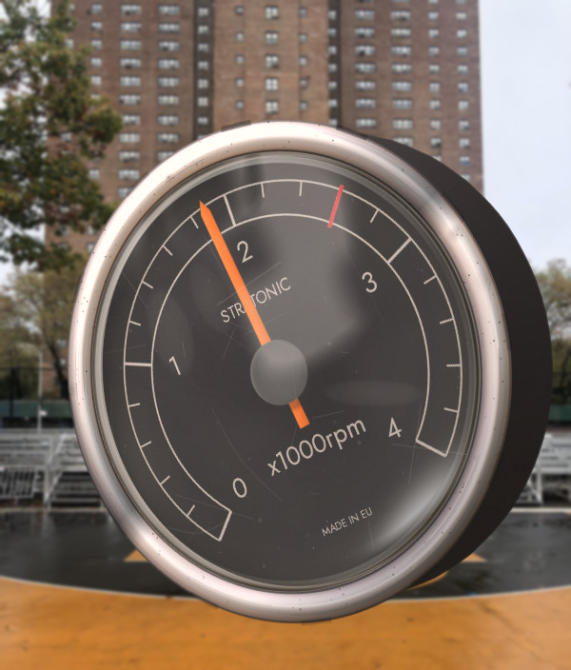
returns 1900 rpm
